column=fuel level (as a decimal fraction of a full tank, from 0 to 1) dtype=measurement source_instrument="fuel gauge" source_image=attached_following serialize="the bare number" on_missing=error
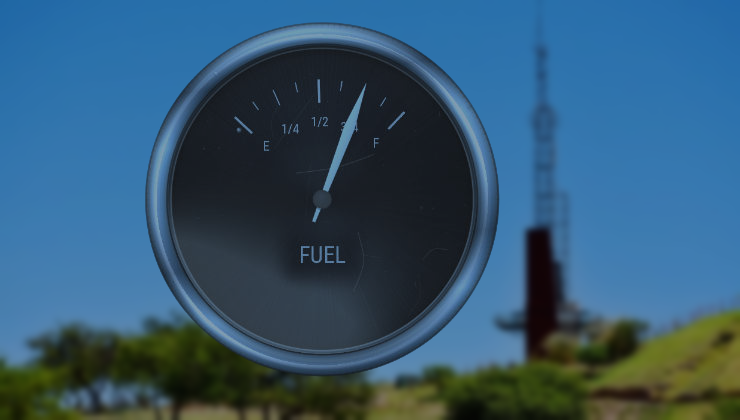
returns 0.75
